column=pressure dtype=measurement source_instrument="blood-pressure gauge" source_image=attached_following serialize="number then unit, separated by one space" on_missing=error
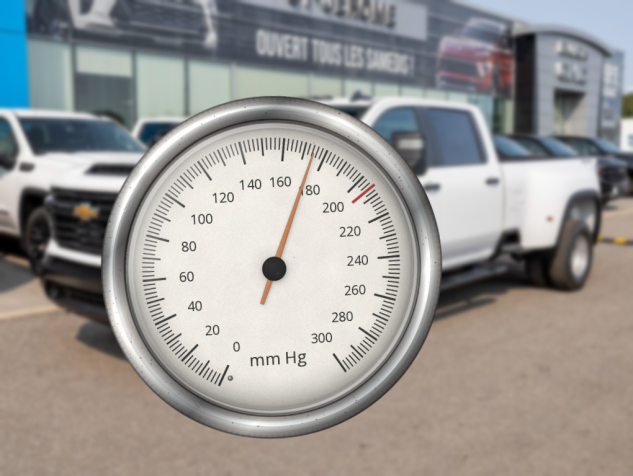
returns 174 mmHg
